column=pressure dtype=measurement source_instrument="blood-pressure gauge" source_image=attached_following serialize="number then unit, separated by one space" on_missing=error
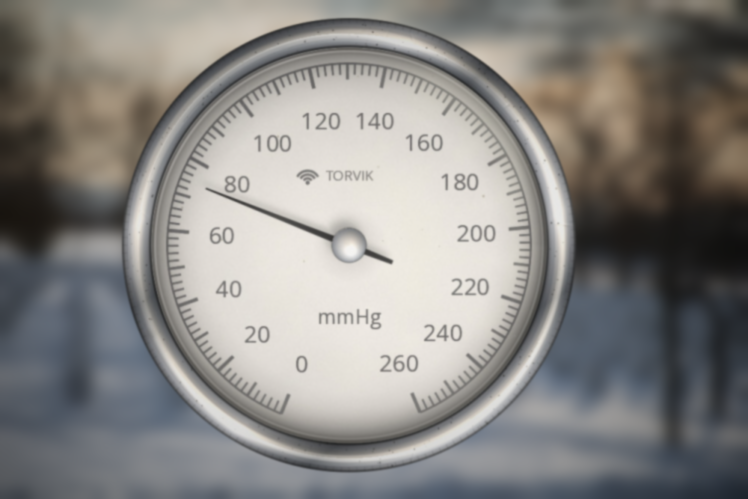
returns 74 mmHg
